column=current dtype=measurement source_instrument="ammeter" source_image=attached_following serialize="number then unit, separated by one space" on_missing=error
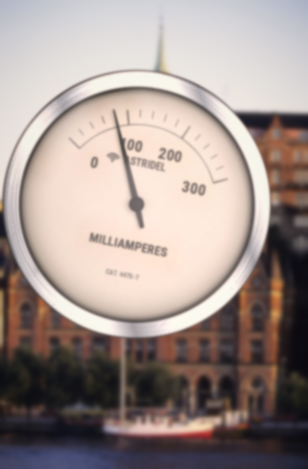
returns 80 mA
